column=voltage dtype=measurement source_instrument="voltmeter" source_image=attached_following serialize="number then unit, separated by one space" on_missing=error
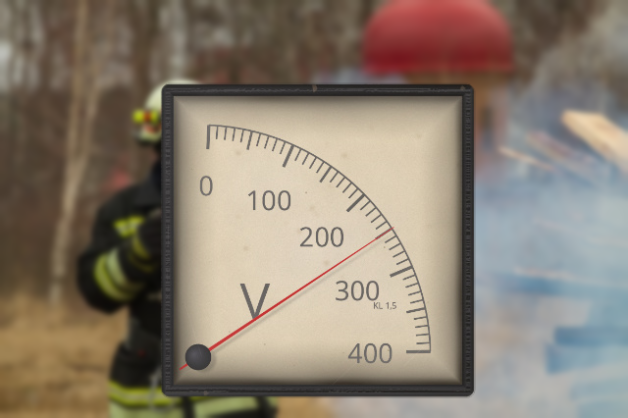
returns 250 V
